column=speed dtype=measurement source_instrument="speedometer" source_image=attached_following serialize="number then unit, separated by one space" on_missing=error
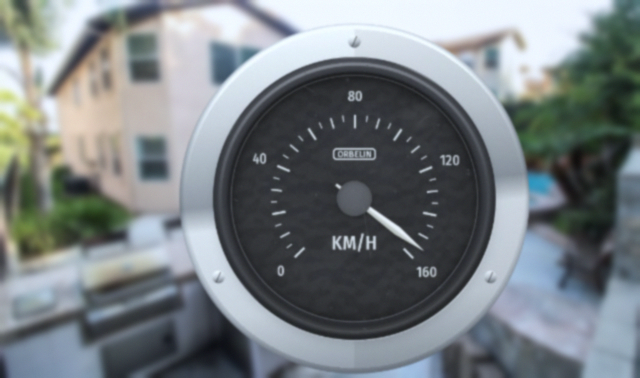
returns 155 km/h
